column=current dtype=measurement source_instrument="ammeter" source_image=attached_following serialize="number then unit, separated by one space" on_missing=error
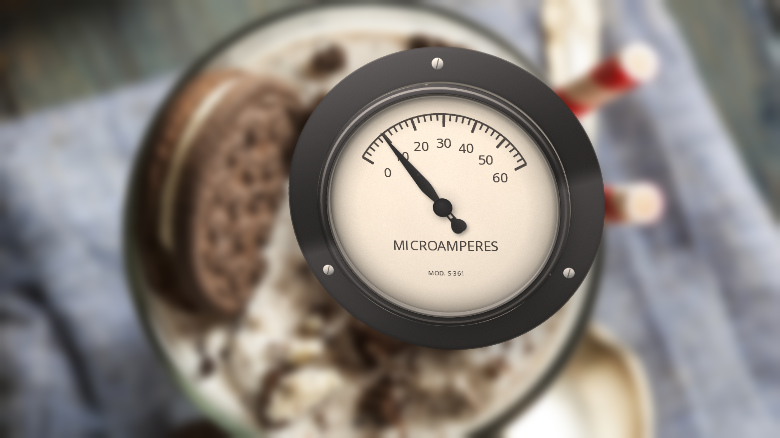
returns 10 µA
